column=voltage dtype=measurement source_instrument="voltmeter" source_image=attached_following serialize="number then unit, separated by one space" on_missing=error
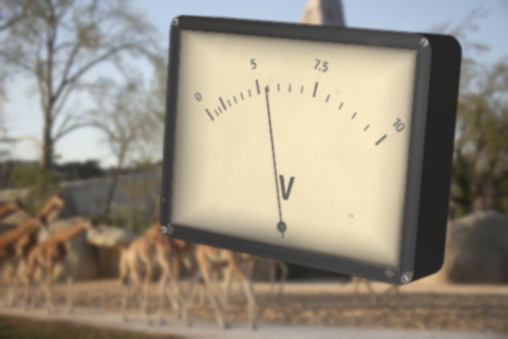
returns 5.5 V
